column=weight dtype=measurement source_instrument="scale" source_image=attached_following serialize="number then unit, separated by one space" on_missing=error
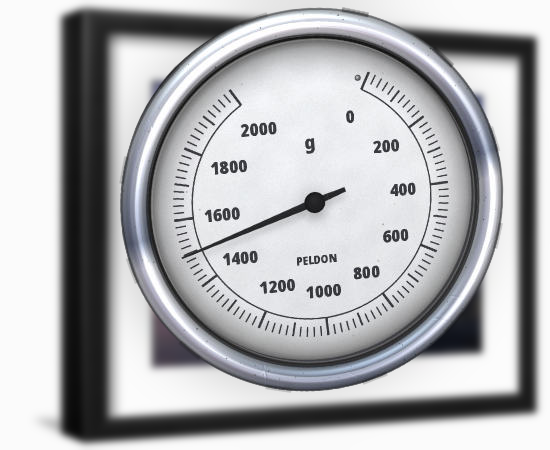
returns 1500 g
